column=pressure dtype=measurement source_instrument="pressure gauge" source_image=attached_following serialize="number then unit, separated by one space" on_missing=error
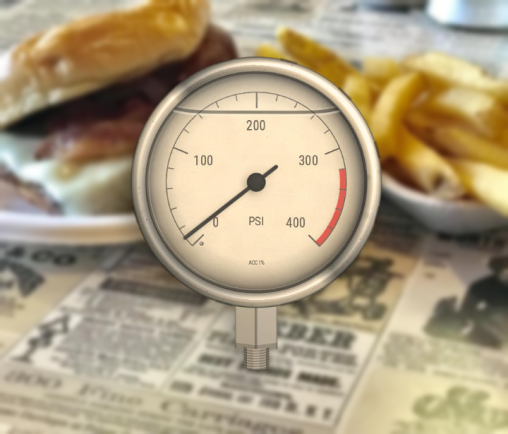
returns 10 psi
